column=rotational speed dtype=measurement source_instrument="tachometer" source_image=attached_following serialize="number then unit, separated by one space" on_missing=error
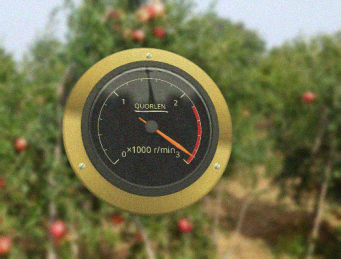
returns 2900 rpm
